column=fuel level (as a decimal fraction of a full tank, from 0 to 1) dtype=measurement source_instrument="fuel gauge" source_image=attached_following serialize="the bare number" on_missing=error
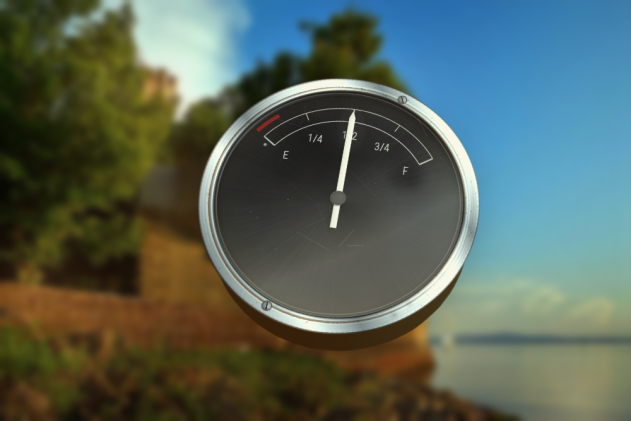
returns 0.5
